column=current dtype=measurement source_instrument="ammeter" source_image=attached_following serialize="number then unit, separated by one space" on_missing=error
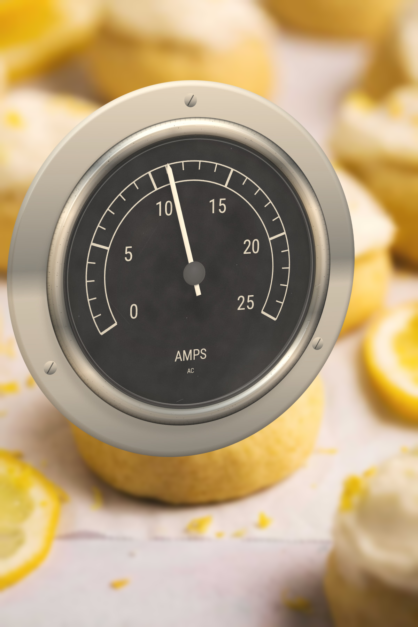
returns 11 A
